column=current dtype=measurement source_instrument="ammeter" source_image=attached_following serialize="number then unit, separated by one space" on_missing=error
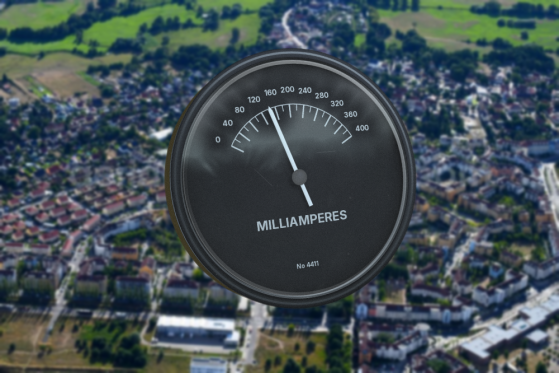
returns 140 mA
